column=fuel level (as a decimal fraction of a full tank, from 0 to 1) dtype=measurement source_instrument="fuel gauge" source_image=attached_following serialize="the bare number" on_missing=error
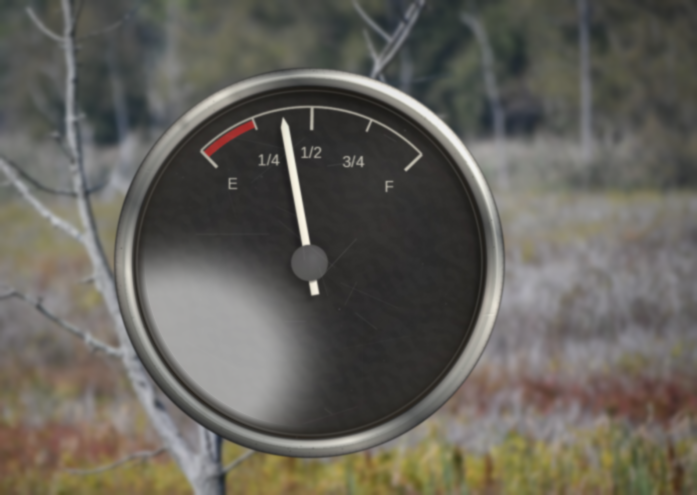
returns 0.375
